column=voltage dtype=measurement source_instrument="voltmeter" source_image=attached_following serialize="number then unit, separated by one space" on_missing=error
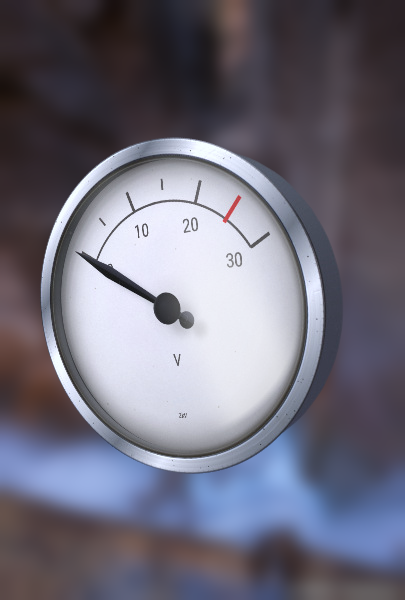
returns 0 V
